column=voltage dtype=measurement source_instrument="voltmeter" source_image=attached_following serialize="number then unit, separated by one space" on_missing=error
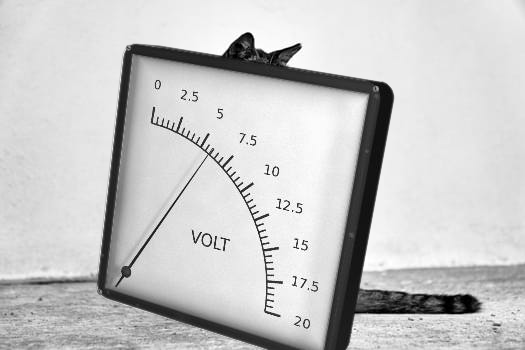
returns 6 V
